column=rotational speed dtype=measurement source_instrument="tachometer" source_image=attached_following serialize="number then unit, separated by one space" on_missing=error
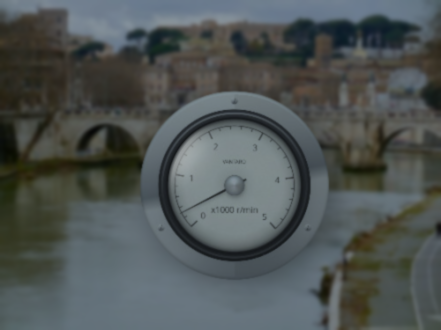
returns 300 rpm
